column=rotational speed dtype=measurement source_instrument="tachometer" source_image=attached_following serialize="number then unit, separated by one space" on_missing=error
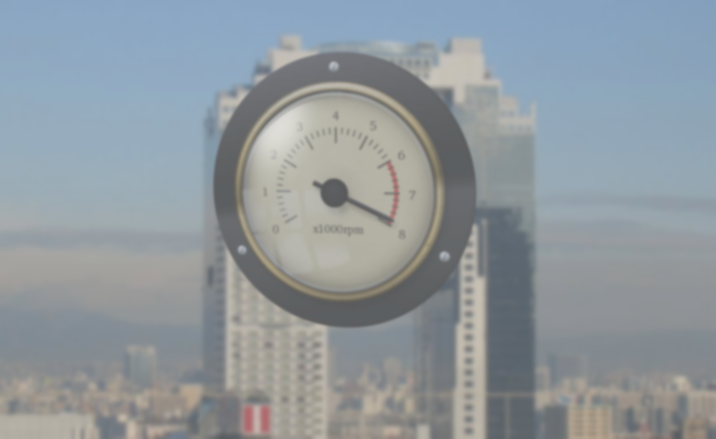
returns 7800 rpm
